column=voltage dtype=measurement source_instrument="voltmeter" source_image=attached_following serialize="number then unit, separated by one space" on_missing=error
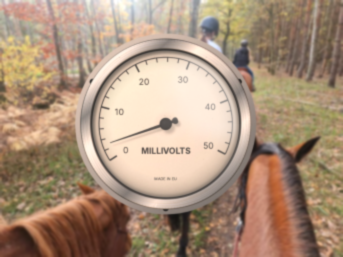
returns 3 mV
